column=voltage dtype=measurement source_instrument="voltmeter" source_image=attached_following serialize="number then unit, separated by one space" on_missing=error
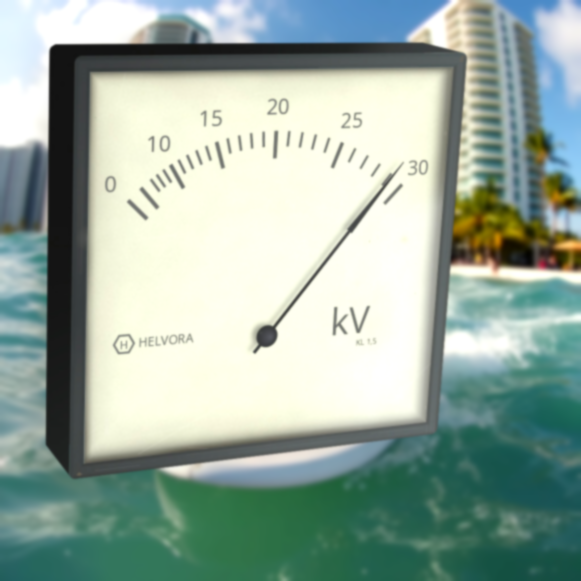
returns 29 kV
